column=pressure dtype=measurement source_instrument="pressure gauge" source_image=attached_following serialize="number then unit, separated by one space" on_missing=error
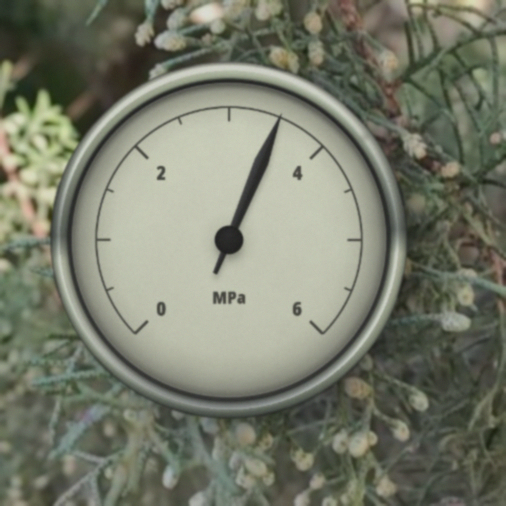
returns 3.5 MPa
